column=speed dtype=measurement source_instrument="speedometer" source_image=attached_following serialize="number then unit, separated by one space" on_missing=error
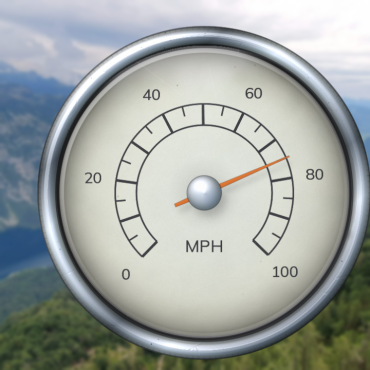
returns 75 mph
